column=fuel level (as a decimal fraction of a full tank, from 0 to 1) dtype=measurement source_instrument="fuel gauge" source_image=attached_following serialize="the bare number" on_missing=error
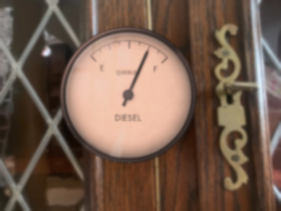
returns 0.75
